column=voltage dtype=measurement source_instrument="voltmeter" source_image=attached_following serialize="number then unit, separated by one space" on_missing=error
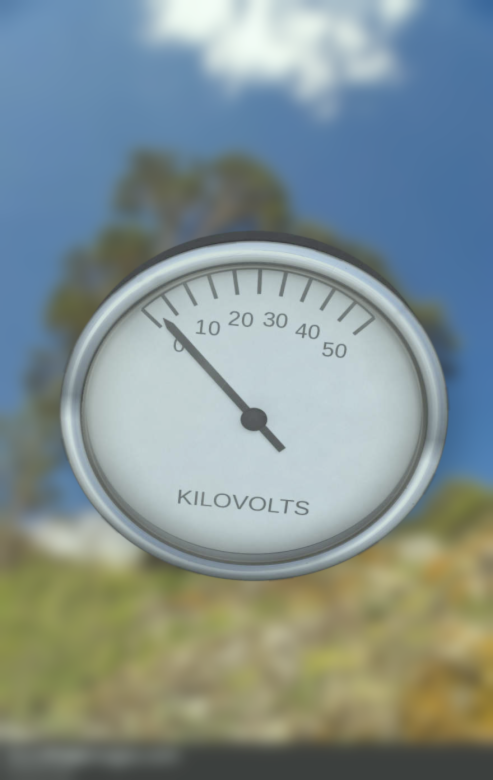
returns 2.5 kV
